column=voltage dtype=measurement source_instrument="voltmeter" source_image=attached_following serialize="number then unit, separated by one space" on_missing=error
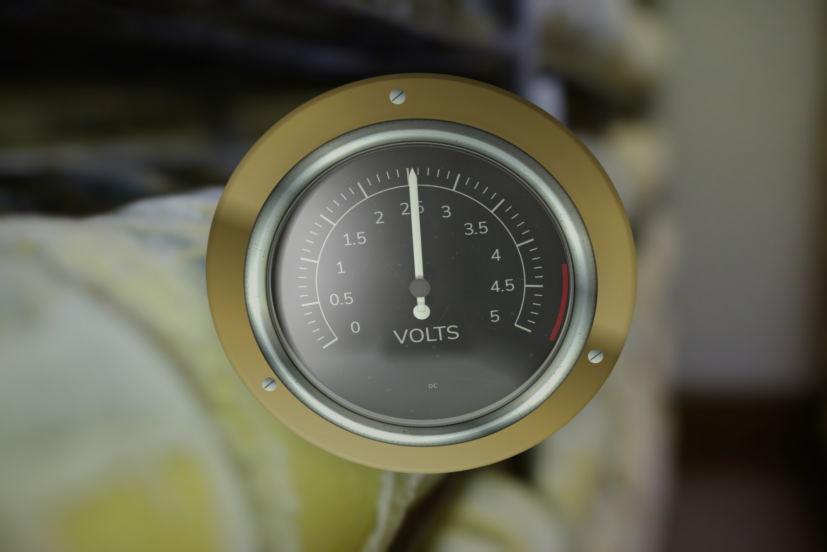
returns 2.55 V
